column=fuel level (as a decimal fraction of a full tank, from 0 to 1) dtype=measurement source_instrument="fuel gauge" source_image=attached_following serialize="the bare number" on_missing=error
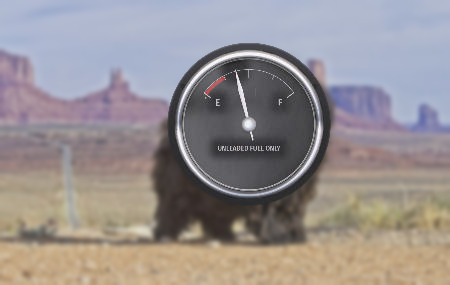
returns 0.375
